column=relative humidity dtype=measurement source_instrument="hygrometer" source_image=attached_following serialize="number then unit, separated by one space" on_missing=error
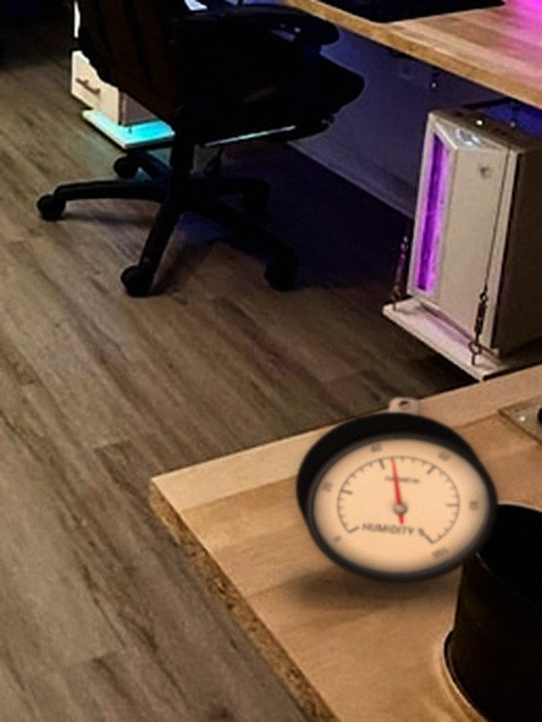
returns 44 %
